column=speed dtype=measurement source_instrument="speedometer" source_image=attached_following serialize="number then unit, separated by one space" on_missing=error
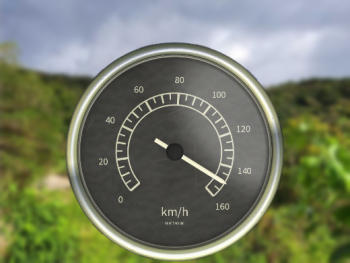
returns 150 km/h
